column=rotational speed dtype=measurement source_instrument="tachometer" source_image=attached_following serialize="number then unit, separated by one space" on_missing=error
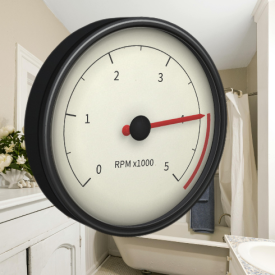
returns 4000 rpm
